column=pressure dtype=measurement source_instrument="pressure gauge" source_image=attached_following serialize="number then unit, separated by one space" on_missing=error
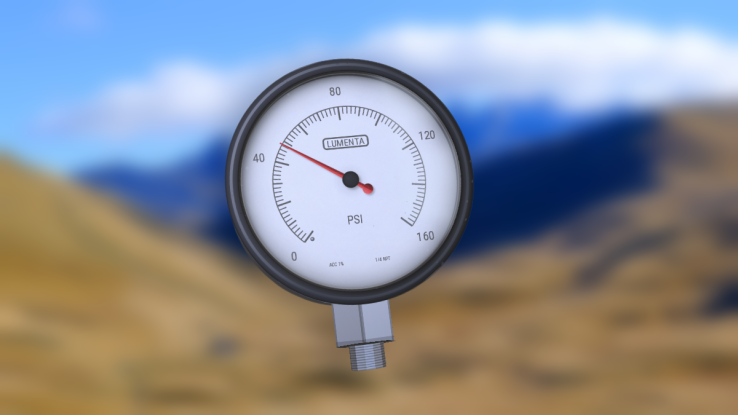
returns 48 psi
